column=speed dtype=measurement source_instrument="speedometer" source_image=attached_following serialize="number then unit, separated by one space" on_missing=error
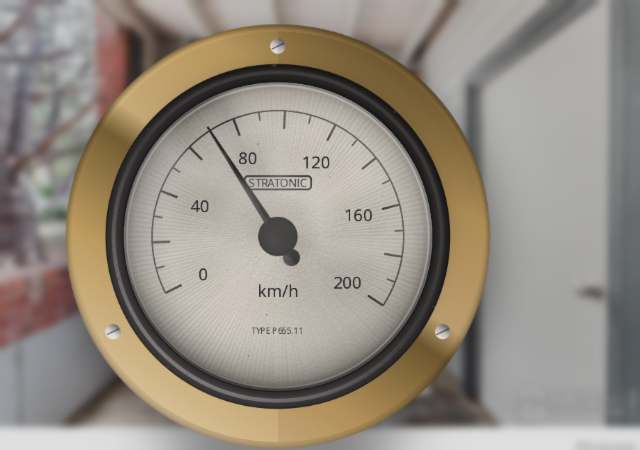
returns 70 km/h
